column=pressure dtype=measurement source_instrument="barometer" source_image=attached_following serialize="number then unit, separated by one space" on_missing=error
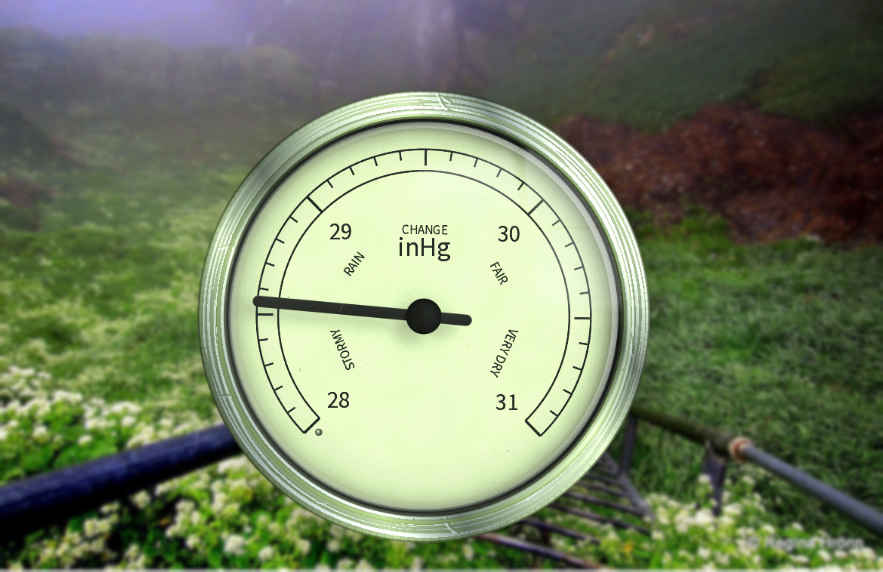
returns 28.55 inHg
